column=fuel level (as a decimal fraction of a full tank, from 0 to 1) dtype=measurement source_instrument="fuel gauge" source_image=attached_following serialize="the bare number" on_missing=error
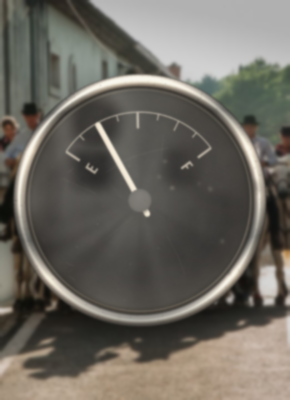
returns 0.25
